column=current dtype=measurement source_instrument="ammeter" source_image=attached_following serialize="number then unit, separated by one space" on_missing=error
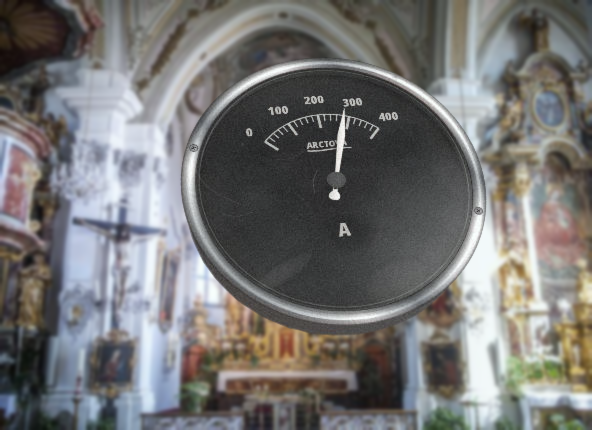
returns 280 A
